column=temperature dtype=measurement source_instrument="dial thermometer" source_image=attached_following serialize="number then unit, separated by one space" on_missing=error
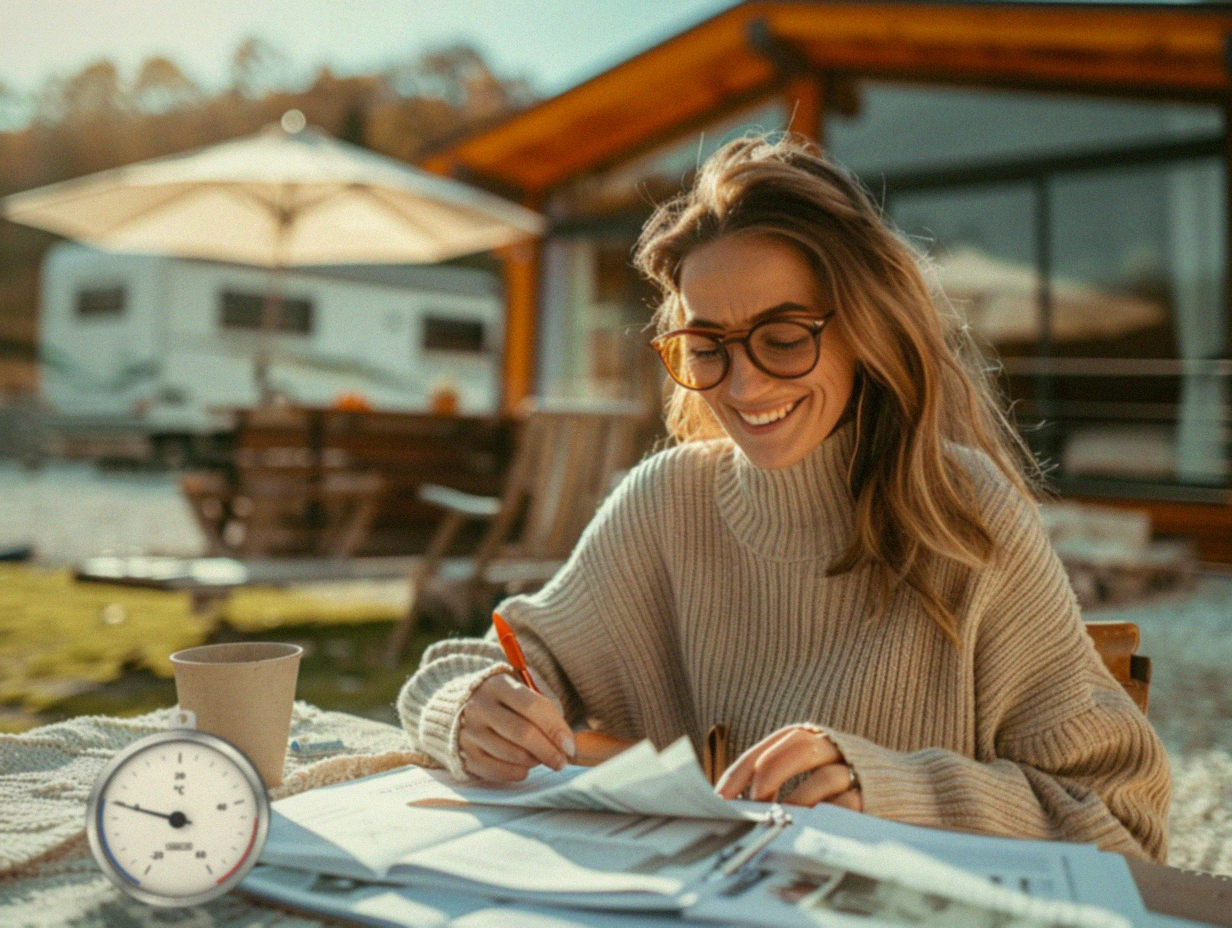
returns 0 °C
